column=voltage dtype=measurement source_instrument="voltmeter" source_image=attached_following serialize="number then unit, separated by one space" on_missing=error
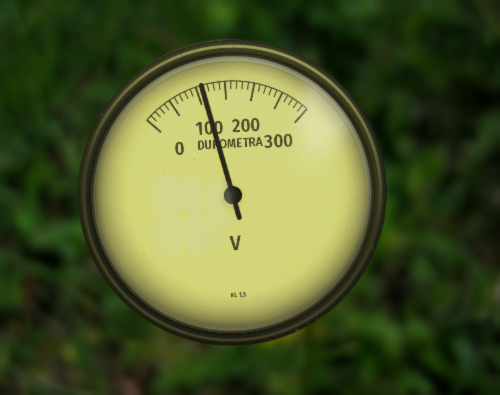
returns 110 V
